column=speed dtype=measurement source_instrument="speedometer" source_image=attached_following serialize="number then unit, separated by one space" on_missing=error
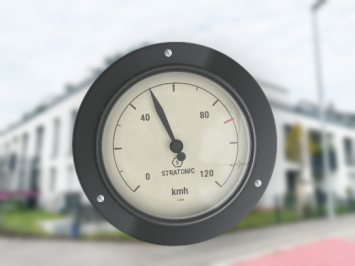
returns 50 km/h
